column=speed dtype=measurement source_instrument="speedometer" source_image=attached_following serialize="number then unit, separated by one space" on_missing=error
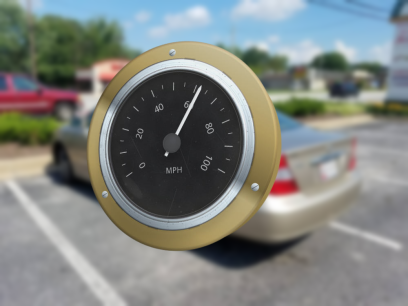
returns 62.5 mph
